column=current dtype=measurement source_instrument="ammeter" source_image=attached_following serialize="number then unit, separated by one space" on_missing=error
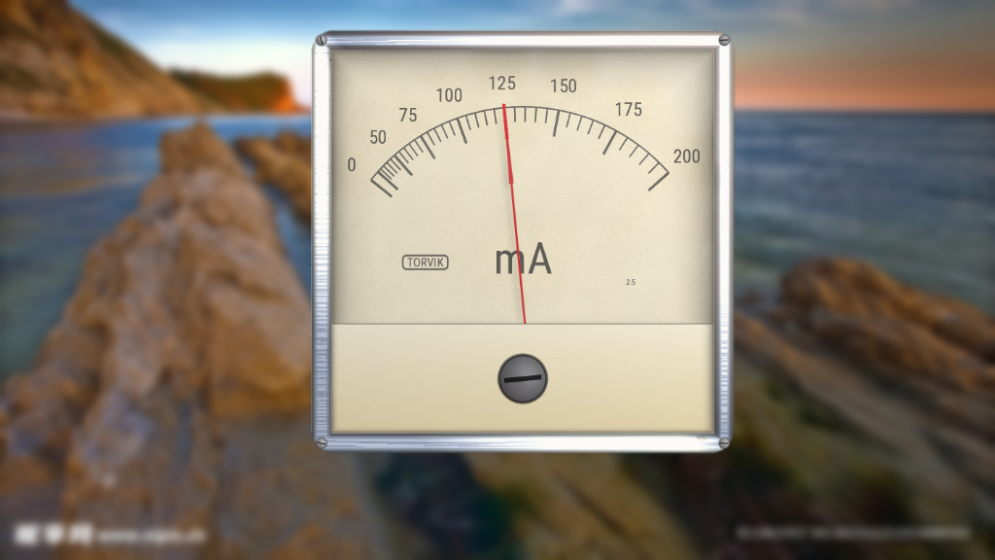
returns 125 mA
